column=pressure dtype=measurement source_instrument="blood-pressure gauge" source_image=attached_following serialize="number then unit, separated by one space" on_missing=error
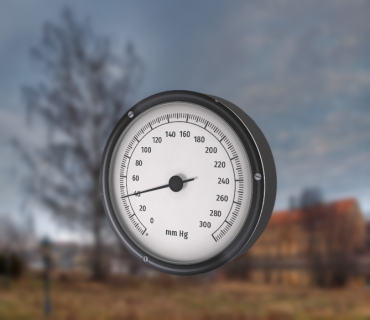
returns 40 mmHg
